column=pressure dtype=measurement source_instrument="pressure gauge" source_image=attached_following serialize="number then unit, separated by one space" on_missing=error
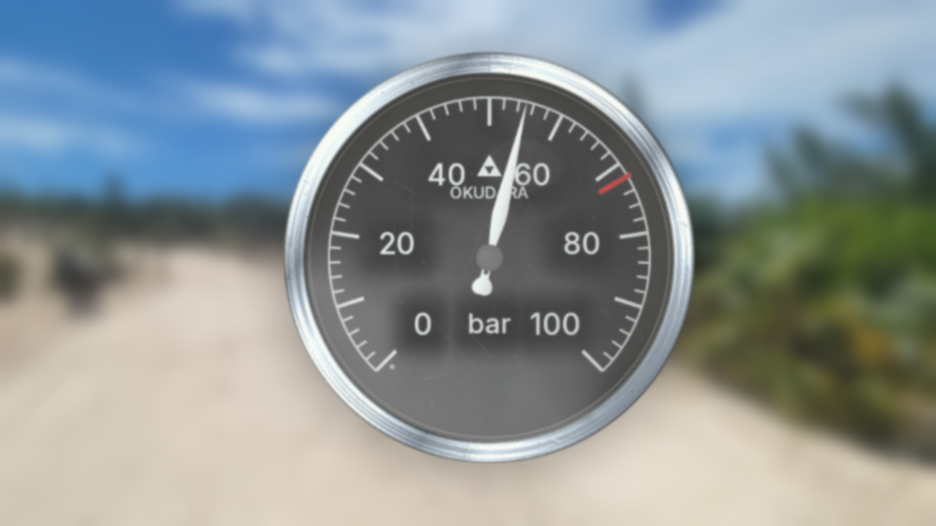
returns 55 bar
